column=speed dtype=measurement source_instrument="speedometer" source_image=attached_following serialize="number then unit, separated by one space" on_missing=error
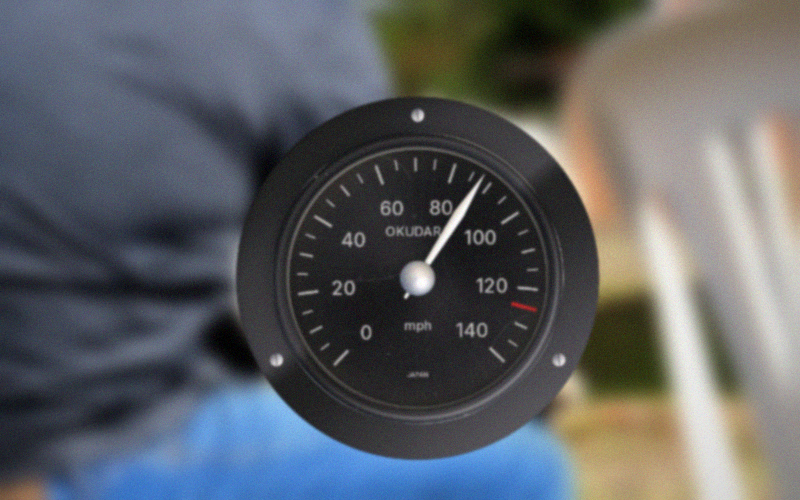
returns 87.5 mph
